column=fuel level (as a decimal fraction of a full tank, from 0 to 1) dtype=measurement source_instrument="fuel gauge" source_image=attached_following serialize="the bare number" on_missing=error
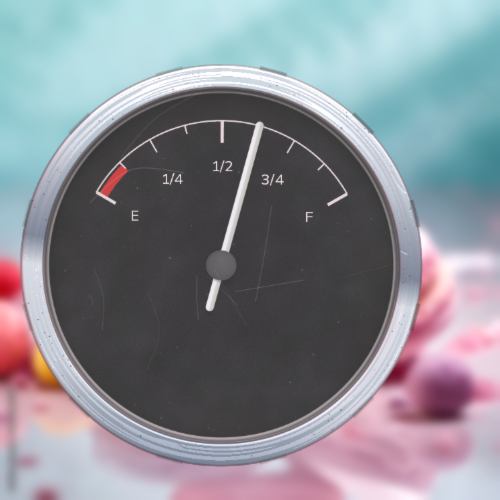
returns 0.625
